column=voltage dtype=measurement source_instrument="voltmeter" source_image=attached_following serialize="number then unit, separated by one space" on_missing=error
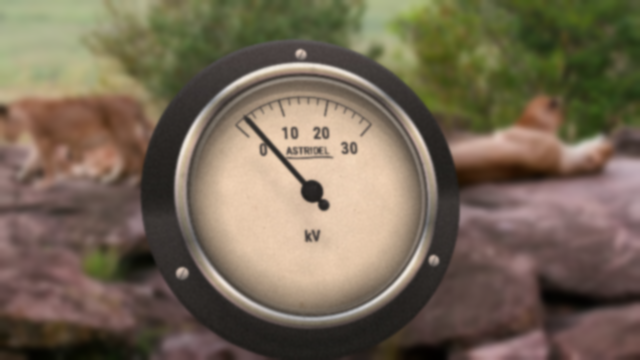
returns 2 kV
